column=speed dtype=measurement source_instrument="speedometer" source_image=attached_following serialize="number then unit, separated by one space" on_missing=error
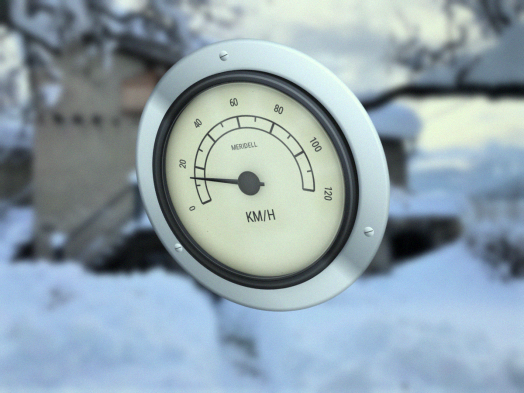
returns 15 km/h
